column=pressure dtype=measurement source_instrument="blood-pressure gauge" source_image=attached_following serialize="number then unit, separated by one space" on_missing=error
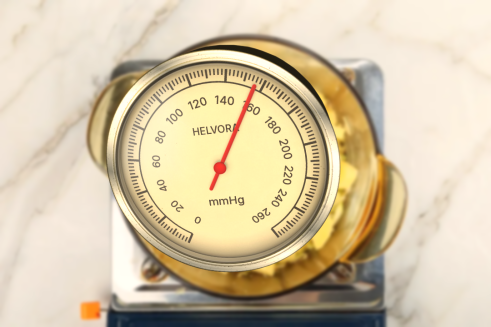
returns 156 mmHg
